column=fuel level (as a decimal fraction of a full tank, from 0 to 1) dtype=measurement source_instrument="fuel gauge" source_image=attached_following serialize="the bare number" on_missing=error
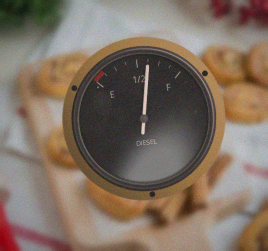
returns 0.625
